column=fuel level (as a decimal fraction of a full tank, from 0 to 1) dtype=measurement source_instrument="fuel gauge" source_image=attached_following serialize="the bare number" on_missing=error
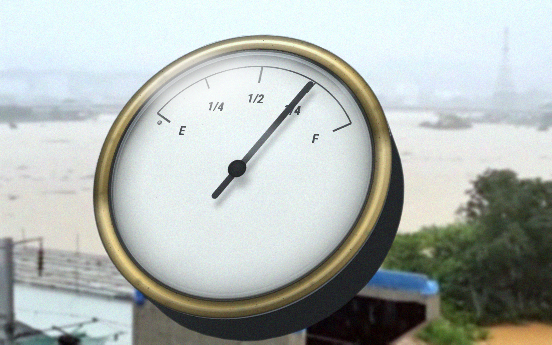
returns 0.75
